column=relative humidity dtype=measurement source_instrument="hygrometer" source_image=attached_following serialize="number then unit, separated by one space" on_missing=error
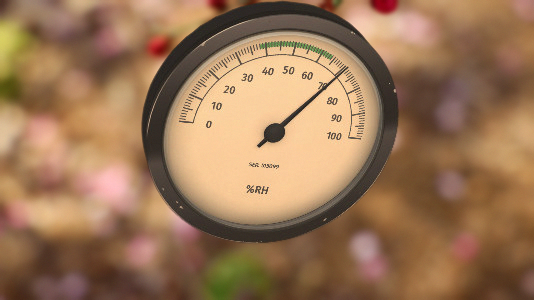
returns 70 %
